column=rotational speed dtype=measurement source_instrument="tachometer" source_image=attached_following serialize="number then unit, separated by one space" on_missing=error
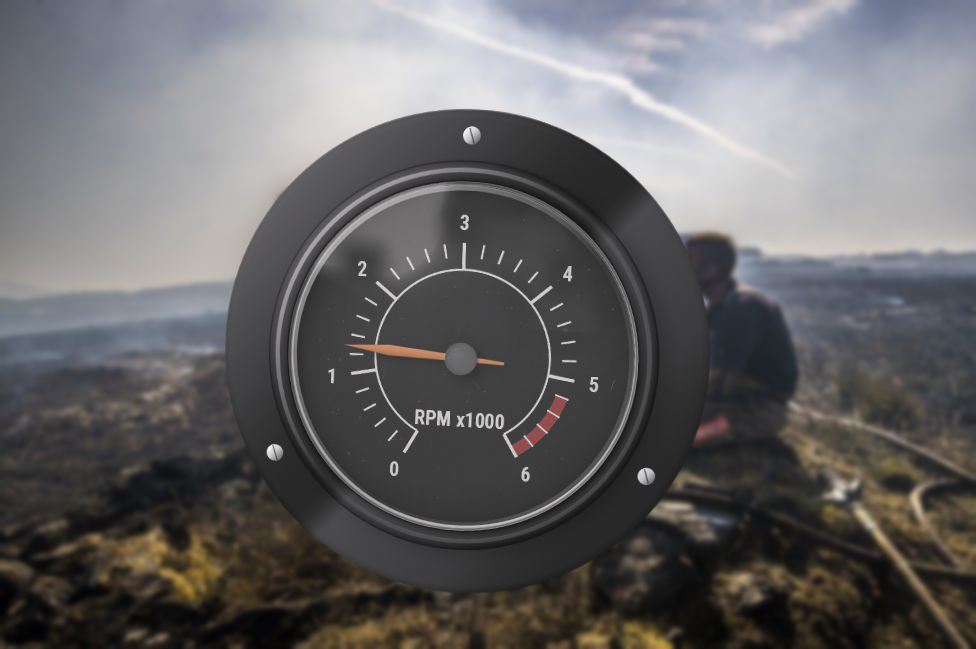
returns 1300 rpm
